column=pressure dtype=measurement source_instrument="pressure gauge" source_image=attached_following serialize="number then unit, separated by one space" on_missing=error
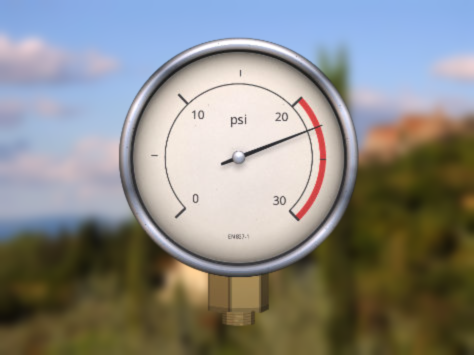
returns 22.5 psi
